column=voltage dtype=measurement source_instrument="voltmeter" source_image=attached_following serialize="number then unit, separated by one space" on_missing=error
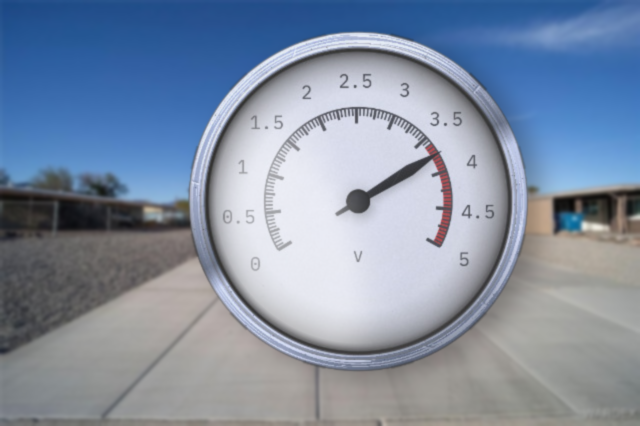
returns 3.75 V
